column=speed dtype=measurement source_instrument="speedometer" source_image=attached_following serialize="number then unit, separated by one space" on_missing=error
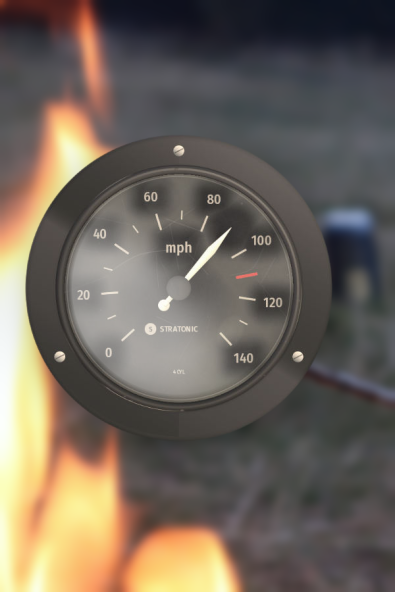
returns 90 mph
